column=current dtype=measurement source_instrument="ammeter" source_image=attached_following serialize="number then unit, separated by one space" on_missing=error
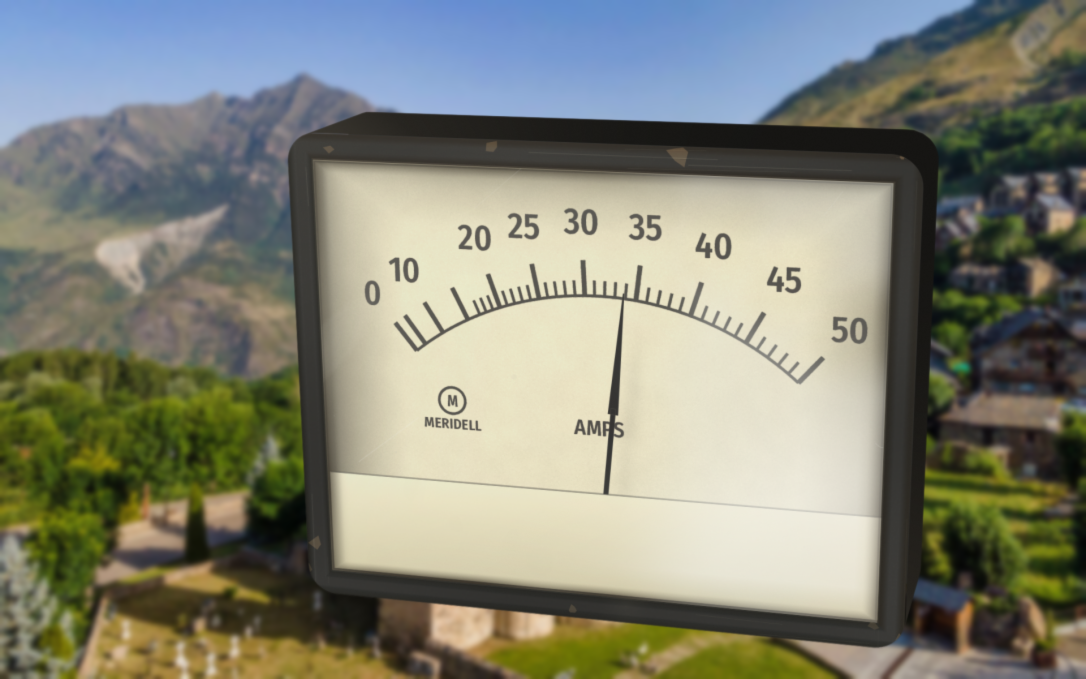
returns 34 A
